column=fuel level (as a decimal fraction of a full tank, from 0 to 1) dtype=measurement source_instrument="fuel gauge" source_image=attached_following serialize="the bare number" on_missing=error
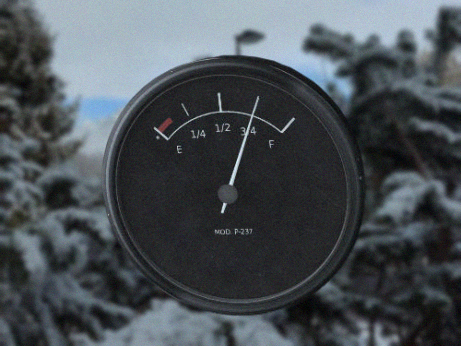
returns 0.75
